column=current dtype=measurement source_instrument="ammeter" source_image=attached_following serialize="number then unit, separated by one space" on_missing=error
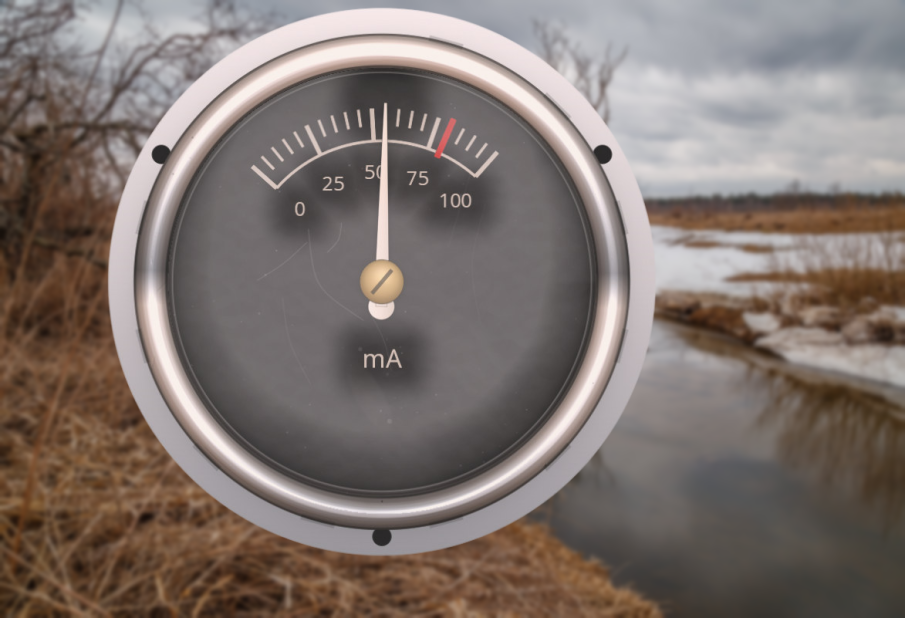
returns 55 mA
